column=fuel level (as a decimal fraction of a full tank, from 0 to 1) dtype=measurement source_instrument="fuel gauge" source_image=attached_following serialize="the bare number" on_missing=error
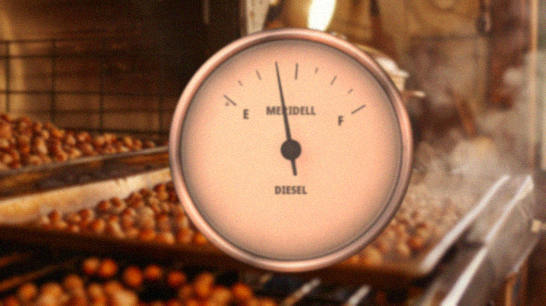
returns 0.375
